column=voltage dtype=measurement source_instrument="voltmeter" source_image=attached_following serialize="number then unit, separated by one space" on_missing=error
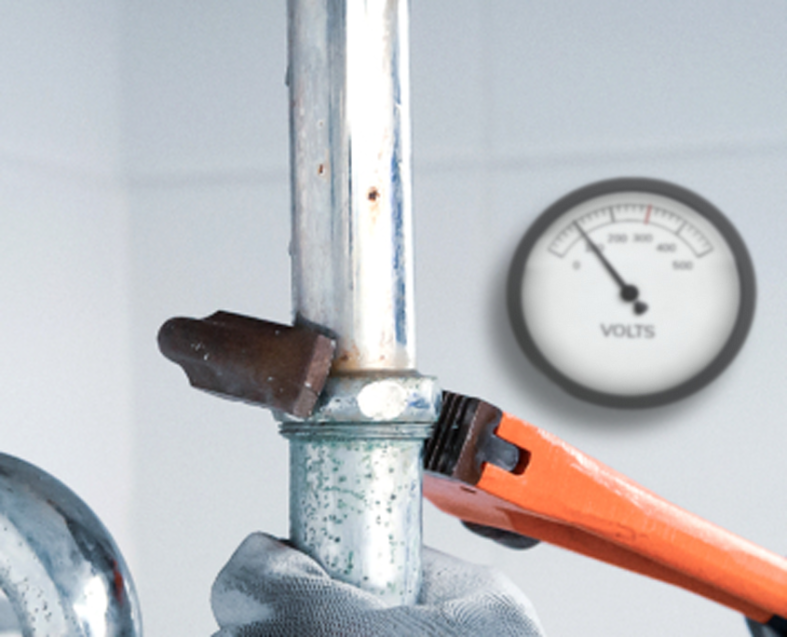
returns 100 V
